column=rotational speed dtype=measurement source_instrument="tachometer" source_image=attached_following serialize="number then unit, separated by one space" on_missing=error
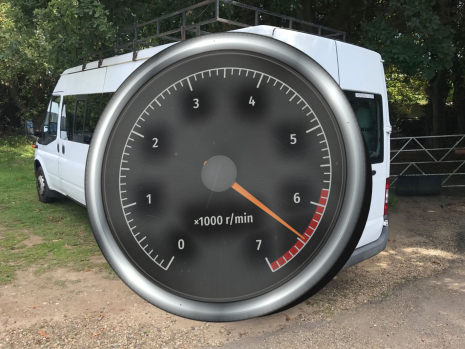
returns 6450 rpm
